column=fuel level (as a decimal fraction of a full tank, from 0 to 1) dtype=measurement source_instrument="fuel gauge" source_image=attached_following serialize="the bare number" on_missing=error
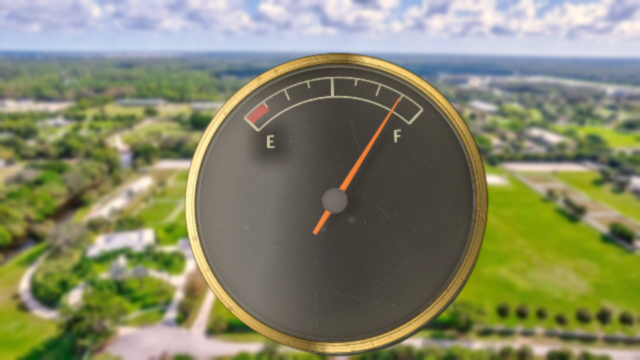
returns 0.875
